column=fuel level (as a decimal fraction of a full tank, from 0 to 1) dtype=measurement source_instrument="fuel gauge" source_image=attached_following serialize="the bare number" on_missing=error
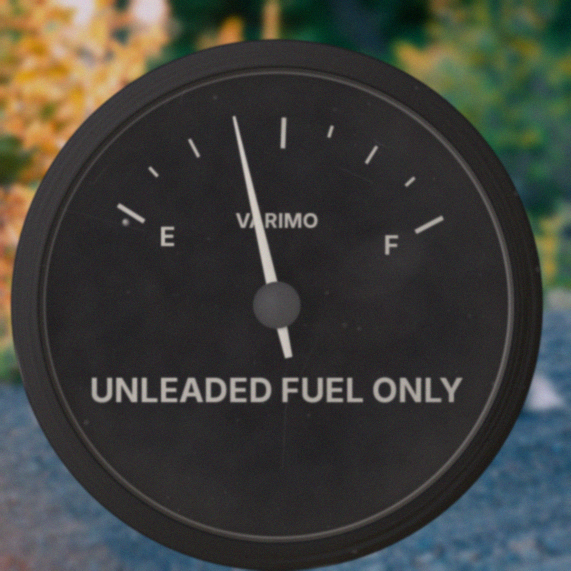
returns 0.375
